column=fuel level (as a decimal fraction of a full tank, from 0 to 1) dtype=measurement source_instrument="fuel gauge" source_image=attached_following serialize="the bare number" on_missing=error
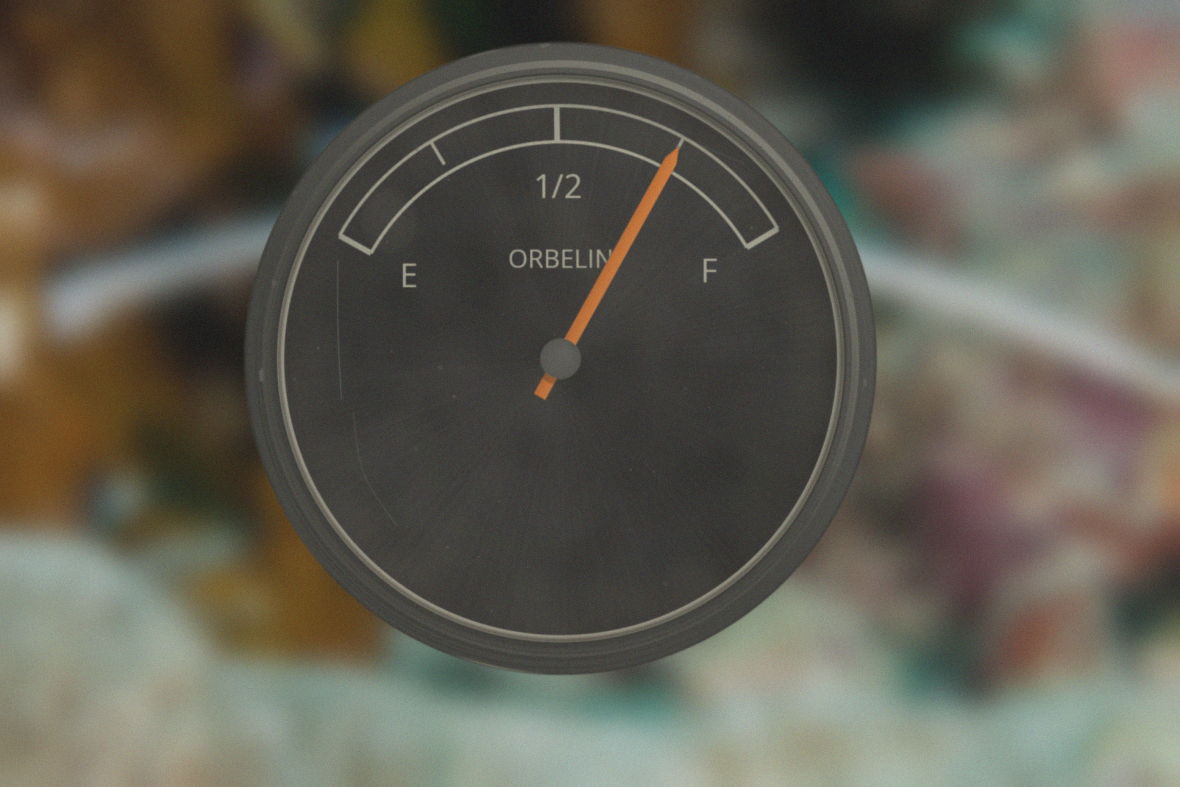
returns 0.75
